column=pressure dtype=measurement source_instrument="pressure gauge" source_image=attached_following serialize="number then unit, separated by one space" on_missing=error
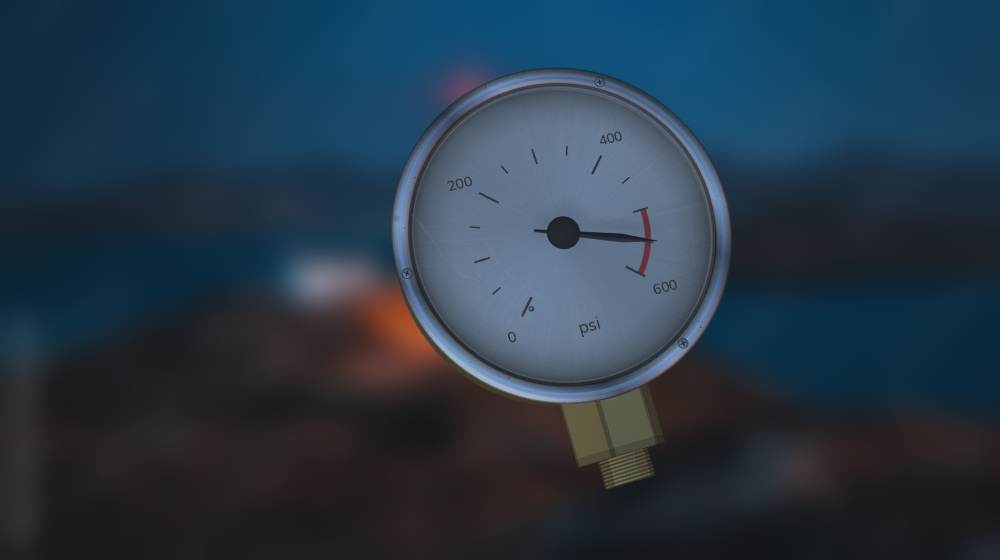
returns 550 psi
